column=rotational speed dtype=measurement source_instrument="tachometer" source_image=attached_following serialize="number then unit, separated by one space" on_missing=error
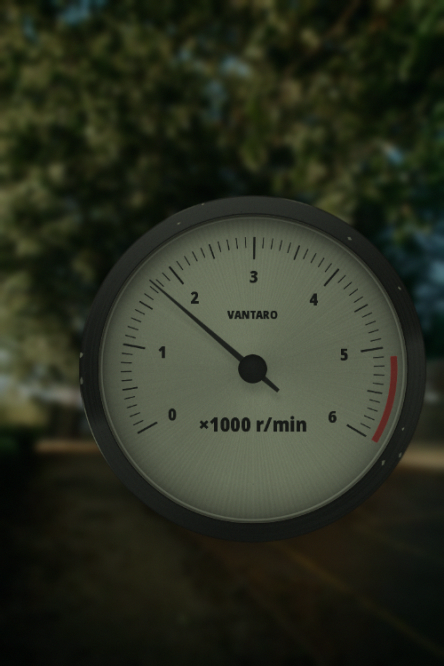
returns 1750 rpm
